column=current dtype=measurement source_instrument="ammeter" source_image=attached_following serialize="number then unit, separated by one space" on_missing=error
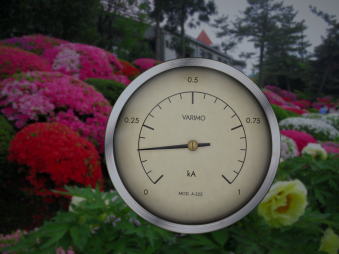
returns 0.15 kA
